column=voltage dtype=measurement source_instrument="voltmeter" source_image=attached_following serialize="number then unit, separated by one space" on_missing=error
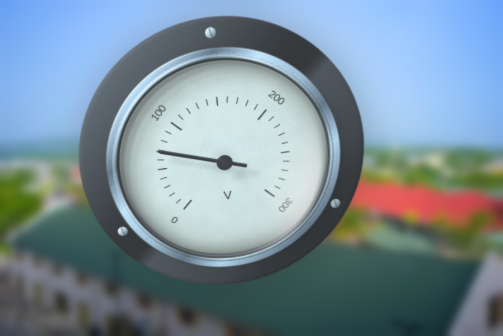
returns 70 V
